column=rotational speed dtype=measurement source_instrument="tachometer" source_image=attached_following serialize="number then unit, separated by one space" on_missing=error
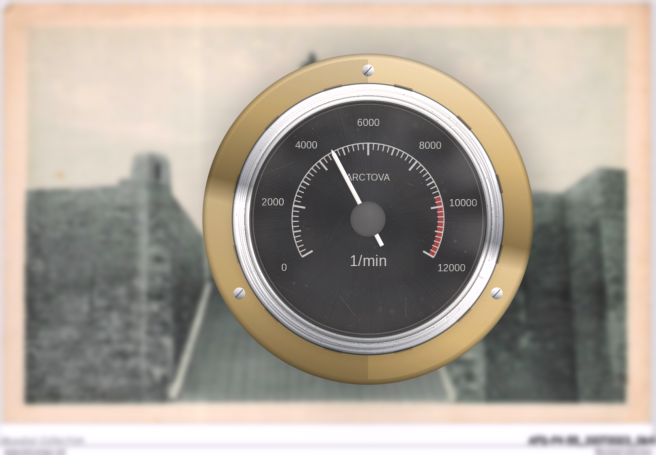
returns 4600 rpm
